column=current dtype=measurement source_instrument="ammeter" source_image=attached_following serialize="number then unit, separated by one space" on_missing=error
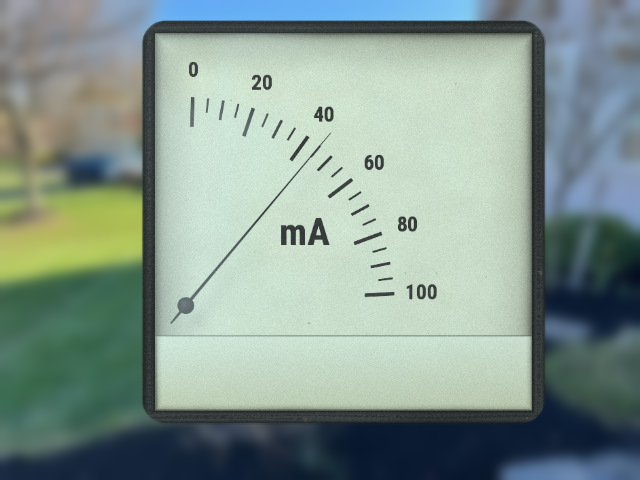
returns 45 mA
